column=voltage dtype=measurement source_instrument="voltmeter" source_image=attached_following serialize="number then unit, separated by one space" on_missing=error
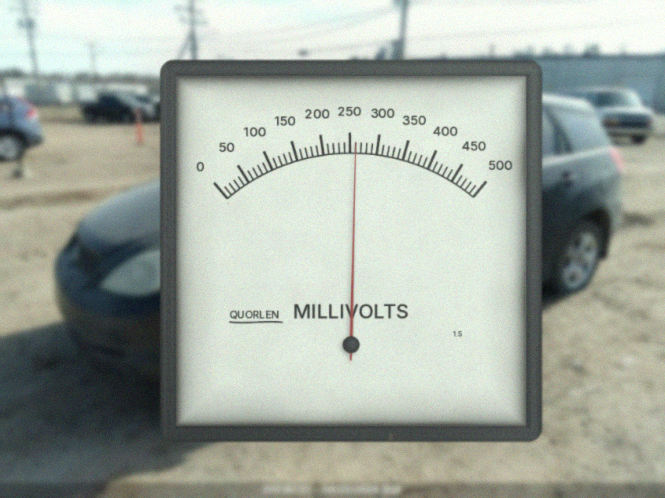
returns 260 mV
